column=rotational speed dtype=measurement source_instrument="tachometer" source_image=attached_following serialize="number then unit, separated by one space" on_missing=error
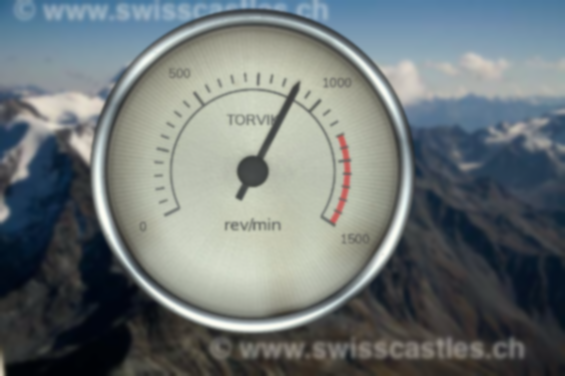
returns 900 rpm
